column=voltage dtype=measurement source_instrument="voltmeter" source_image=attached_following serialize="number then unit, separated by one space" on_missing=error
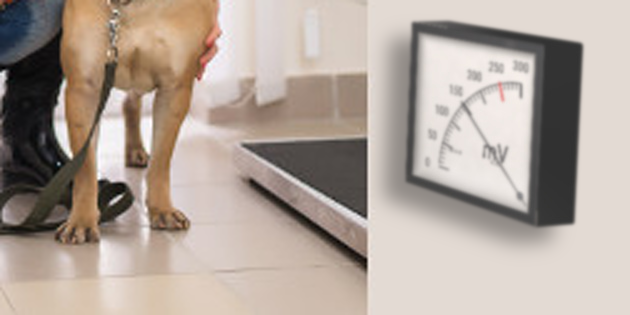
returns 150 mV
